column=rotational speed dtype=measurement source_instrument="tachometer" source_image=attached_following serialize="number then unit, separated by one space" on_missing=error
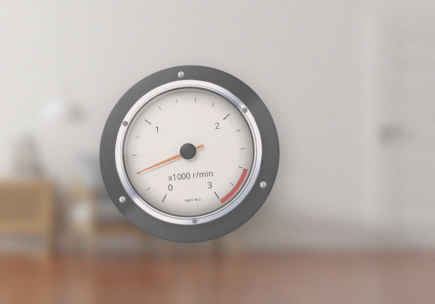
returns 400 rpm
